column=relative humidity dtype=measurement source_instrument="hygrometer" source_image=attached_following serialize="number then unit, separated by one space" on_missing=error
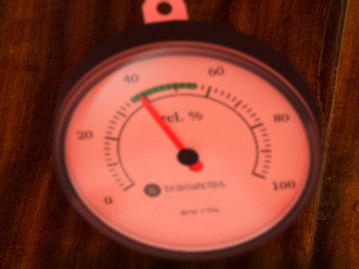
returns 40 %
